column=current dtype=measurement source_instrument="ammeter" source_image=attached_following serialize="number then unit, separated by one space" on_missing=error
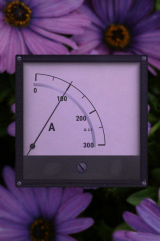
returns 100 A
